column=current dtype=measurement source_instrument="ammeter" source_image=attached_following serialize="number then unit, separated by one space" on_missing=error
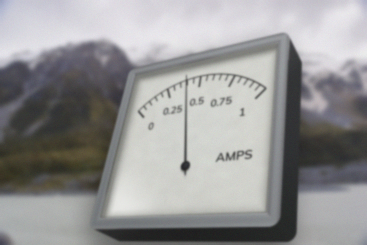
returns 0.4 A
